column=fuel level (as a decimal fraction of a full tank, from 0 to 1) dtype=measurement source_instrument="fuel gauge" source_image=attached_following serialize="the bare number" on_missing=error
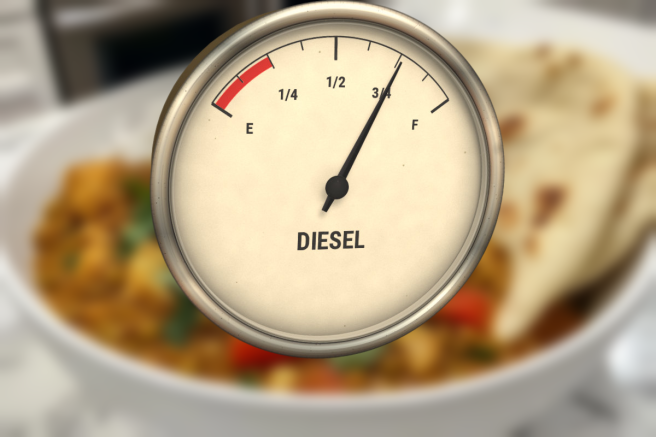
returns 0.75
